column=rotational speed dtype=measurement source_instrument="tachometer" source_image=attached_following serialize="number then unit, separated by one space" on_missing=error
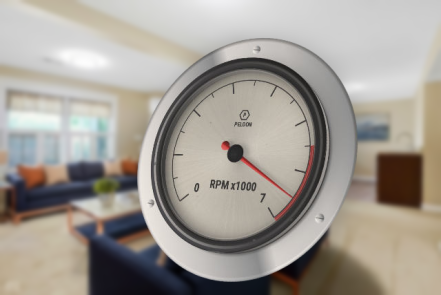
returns 6500 rpm
